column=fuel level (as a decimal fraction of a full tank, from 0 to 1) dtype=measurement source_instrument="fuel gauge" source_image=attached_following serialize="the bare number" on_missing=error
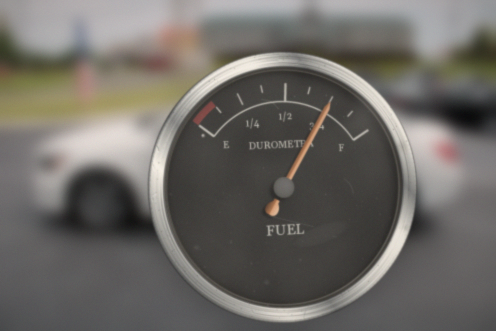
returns 0.75
